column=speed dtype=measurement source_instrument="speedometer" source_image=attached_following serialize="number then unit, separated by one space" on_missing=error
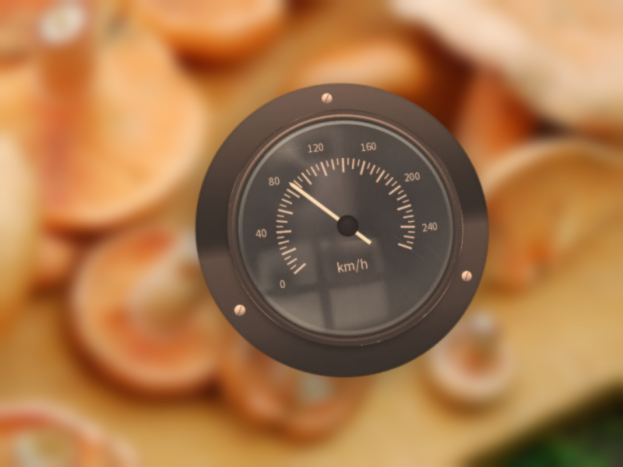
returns 85 km/h
